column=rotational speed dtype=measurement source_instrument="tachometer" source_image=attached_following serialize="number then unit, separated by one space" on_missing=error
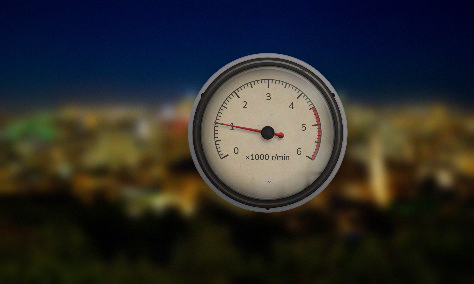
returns 1000 rpm
